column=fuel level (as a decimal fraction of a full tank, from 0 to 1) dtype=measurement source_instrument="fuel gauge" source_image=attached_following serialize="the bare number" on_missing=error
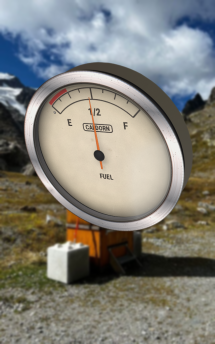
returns 0.5
